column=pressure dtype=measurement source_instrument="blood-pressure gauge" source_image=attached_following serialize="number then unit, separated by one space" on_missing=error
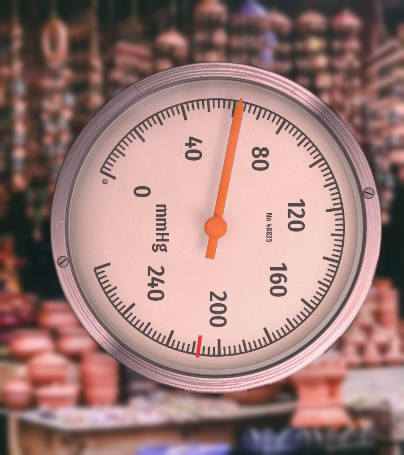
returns 62 mmHg
